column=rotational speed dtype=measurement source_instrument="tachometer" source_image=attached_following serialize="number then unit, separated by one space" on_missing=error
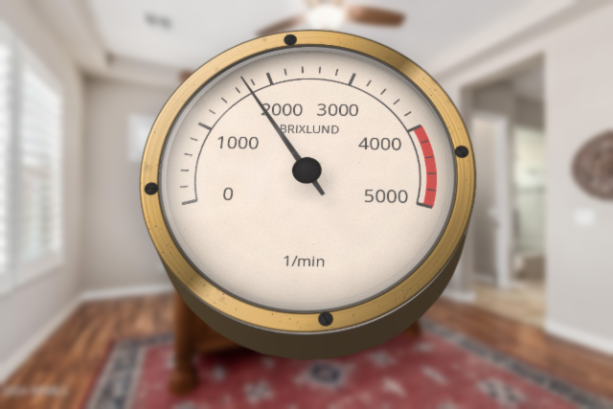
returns 1700 rpm
